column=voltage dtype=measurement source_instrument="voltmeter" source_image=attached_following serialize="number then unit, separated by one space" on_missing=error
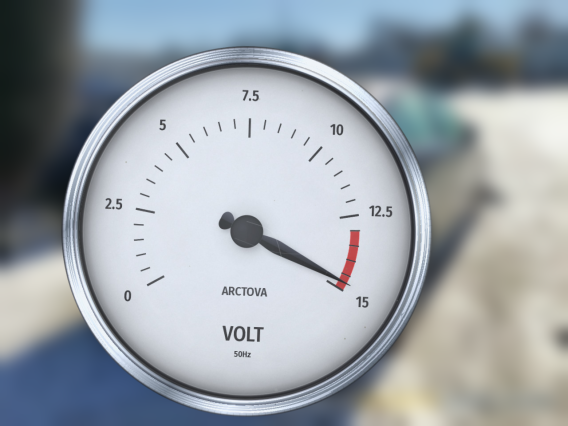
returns 14.75 V
